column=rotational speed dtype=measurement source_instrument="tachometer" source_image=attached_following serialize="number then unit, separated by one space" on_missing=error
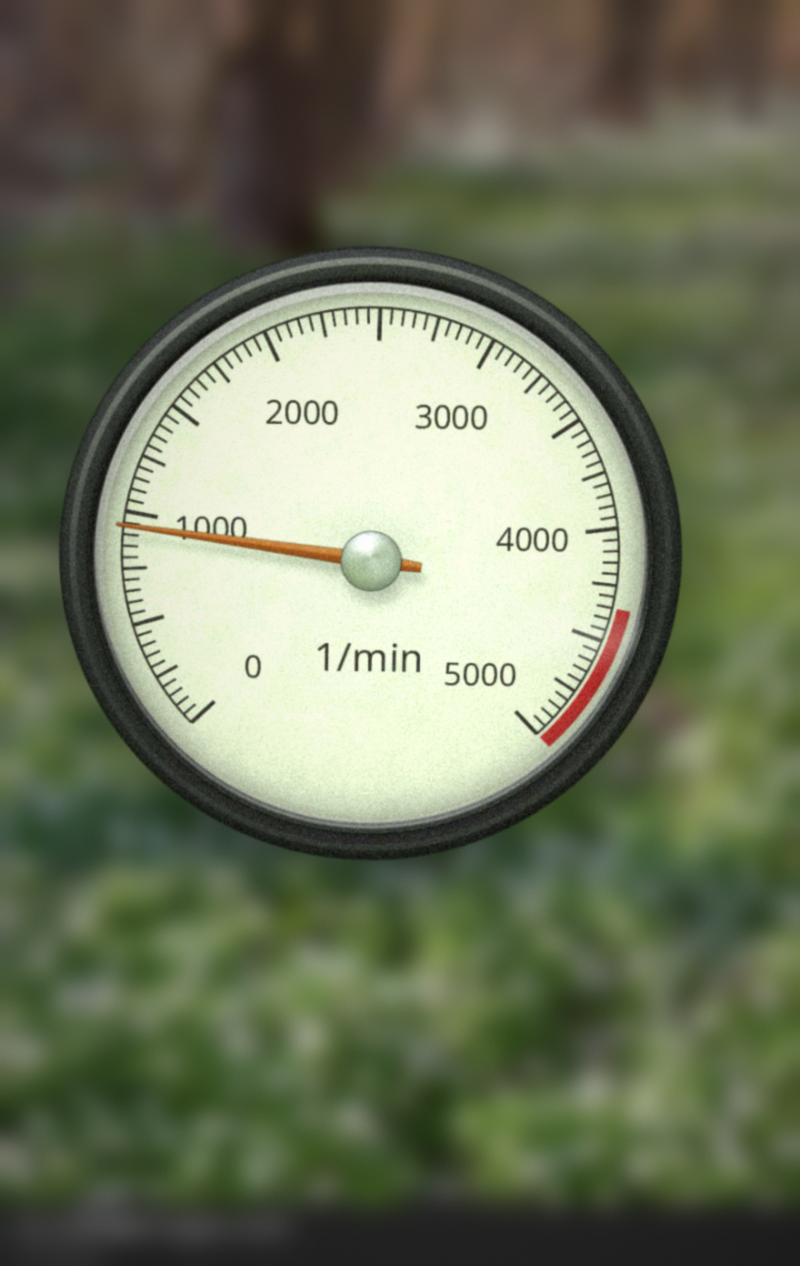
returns 950 rpm
